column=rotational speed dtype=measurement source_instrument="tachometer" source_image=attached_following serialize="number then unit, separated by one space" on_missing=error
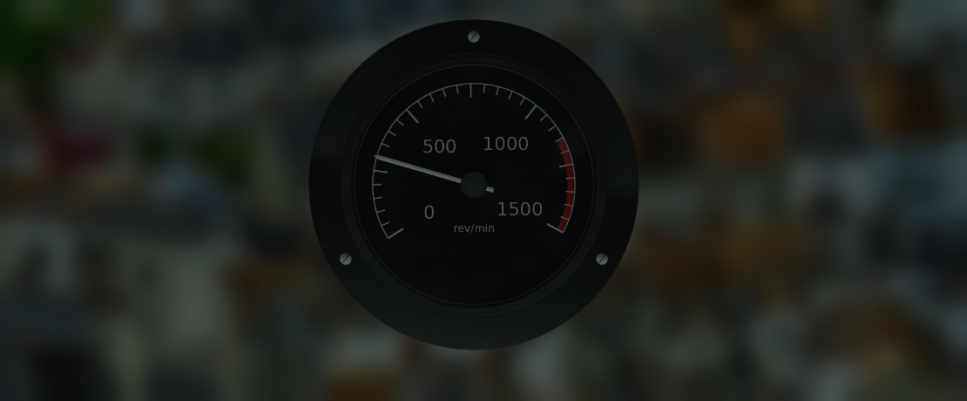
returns 300 rpm
